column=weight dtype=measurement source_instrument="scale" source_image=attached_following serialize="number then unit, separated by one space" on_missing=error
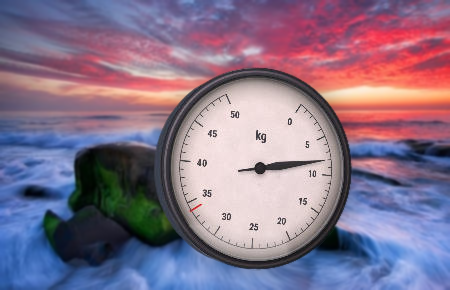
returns 8 kg
